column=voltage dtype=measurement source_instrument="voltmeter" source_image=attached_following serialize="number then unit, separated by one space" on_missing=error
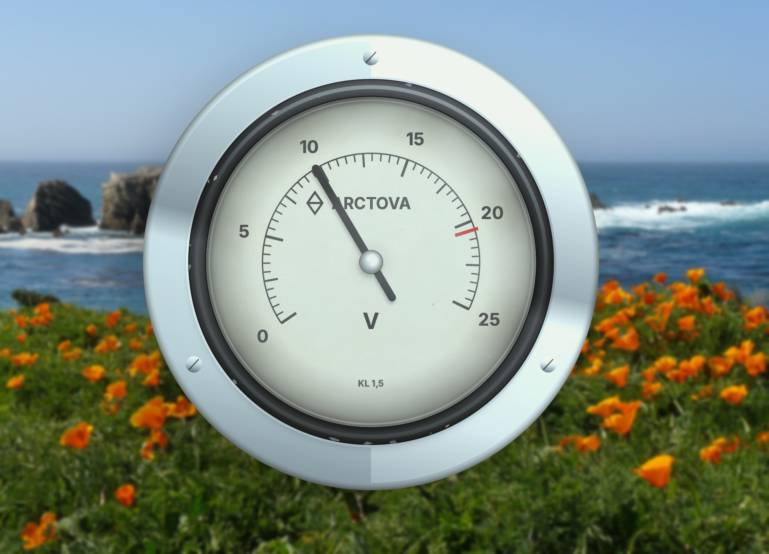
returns 9.75 V
